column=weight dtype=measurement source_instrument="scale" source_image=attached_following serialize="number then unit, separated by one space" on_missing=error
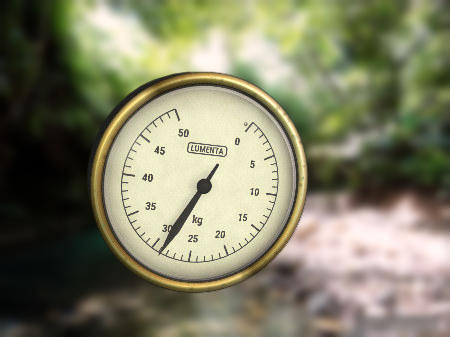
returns 29 kg
